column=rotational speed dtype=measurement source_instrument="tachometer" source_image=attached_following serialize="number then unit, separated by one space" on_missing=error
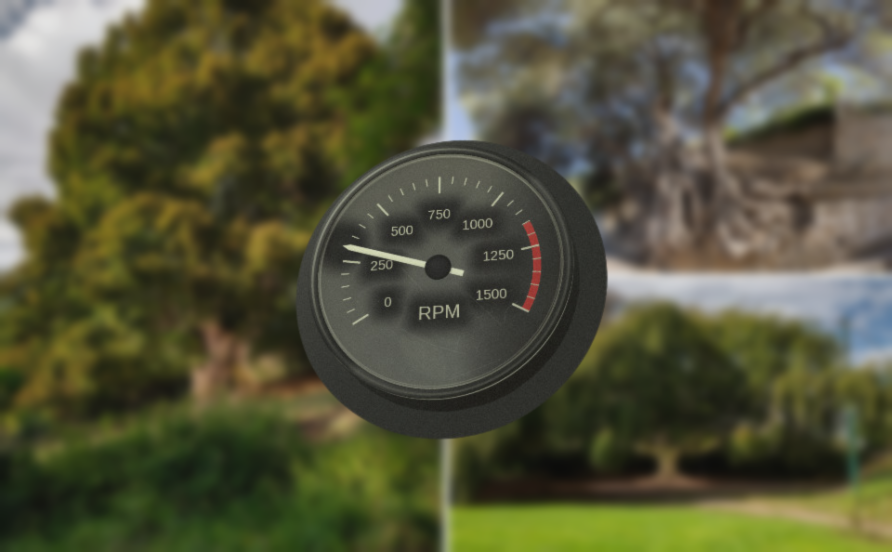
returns 300 rpm
